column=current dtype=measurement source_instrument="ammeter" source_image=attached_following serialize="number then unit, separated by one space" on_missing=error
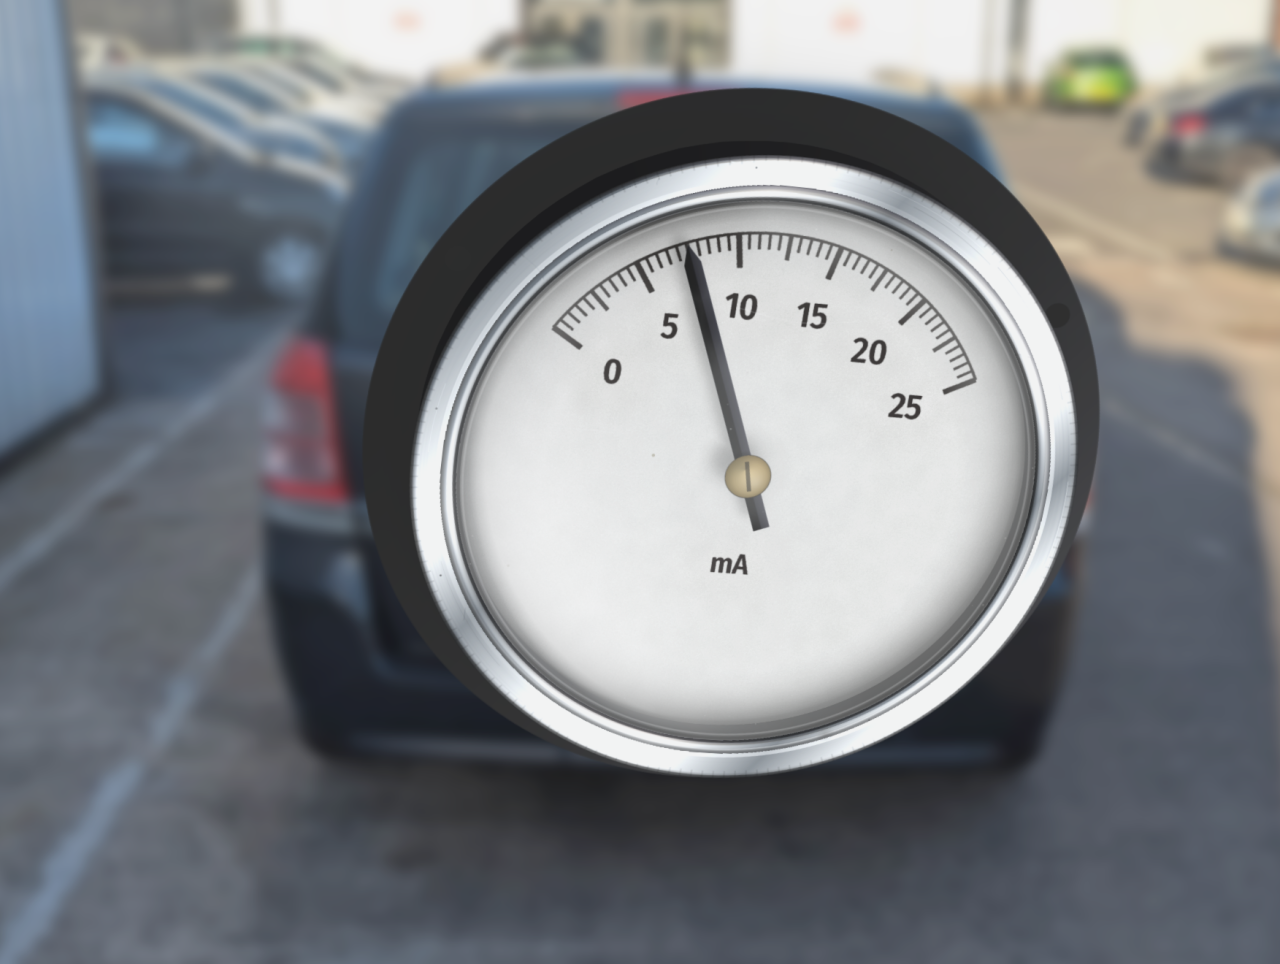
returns 7.5 mA
